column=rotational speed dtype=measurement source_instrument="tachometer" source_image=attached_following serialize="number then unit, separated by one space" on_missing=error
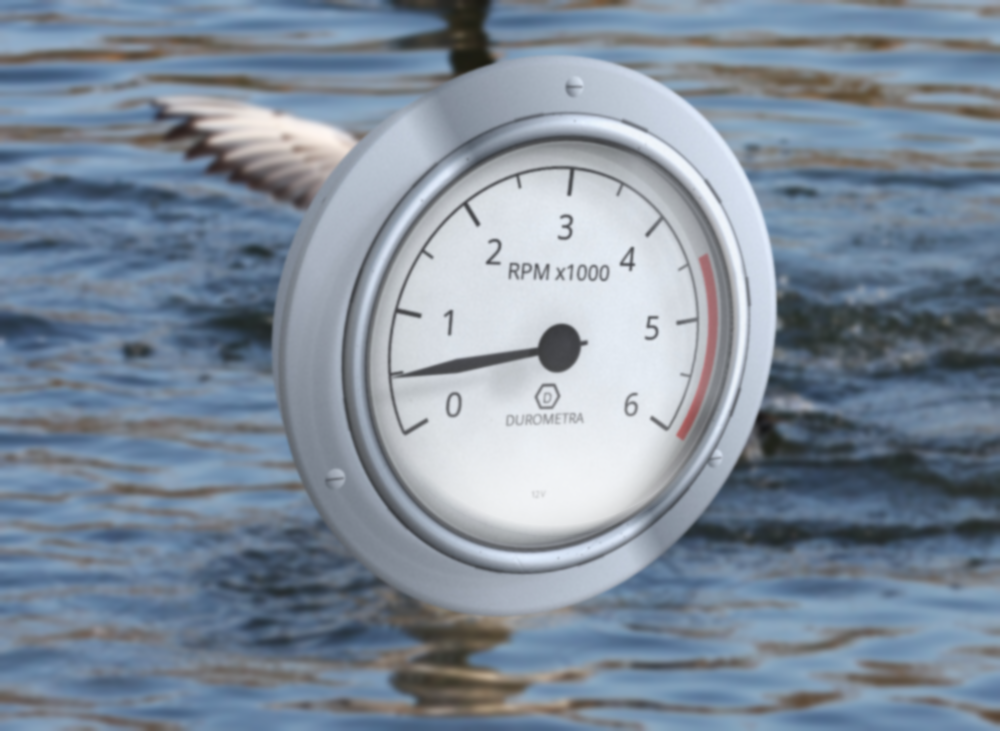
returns 500 rpm
